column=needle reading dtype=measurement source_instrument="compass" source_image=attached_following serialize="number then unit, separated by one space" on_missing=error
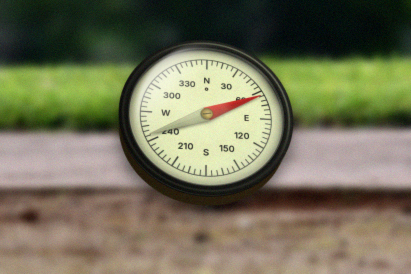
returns 65 °
